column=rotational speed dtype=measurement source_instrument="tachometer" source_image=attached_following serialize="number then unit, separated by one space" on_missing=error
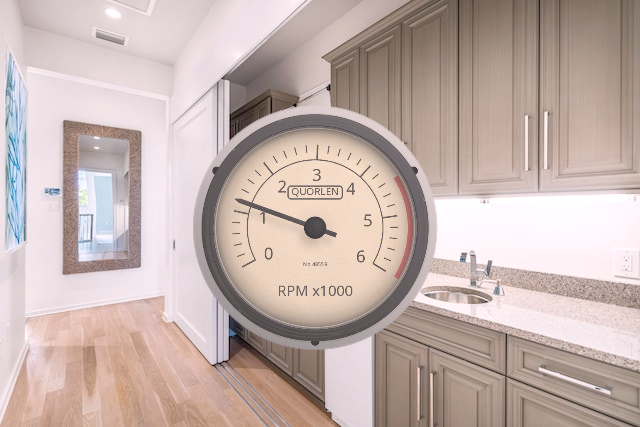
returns 1200 rpm
